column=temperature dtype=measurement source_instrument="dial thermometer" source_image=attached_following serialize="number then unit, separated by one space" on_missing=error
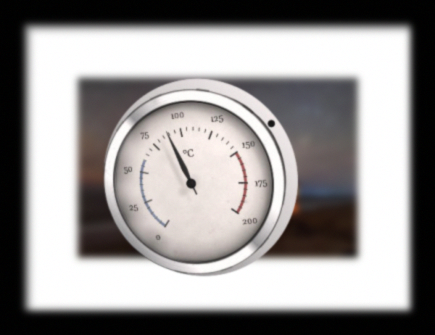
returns 90 °C
